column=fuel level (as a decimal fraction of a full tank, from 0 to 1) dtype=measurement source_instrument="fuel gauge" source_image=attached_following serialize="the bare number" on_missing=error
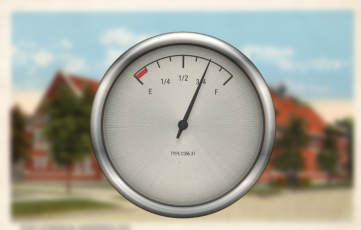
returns 0.75
